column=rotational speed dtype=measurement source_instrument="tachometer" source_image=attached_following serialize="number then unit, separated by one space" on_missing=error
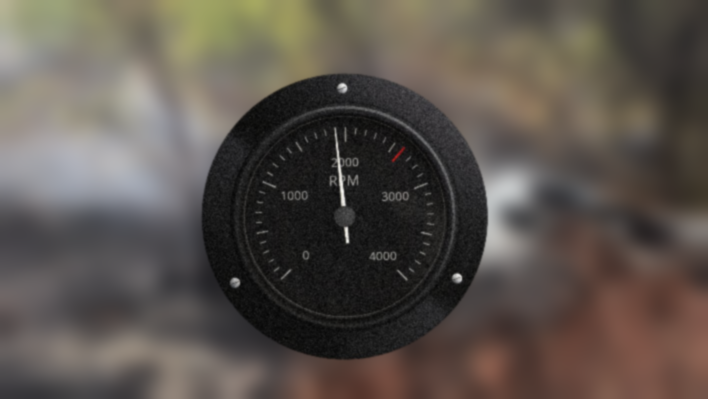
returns 1900 rpm
